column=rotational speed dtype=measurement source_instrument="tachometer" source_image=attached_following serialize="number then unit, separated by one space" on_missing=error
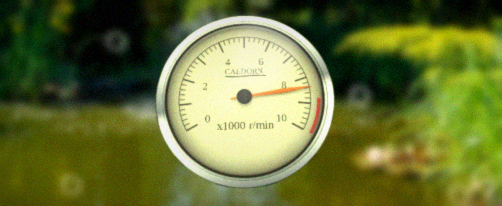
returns 8400 rpm
